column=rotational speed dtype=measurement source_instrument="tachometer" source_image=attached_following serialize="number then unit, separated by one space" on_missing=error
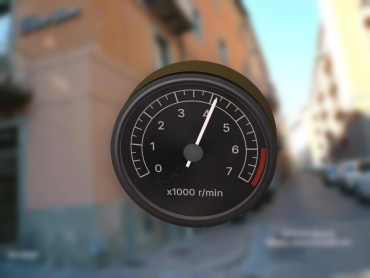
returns 4125 rpm
